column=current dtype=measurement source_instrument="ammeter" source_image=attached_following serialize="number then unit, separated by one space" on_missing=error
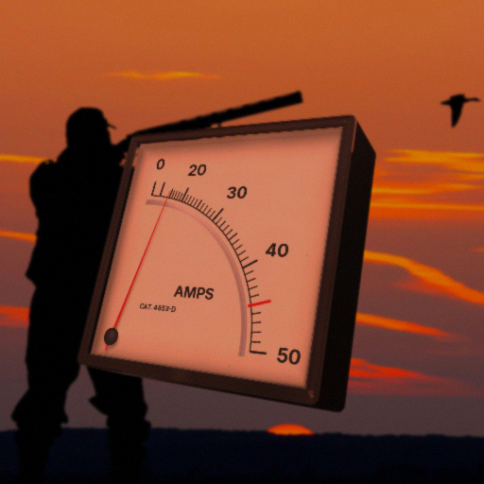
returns 15 A
